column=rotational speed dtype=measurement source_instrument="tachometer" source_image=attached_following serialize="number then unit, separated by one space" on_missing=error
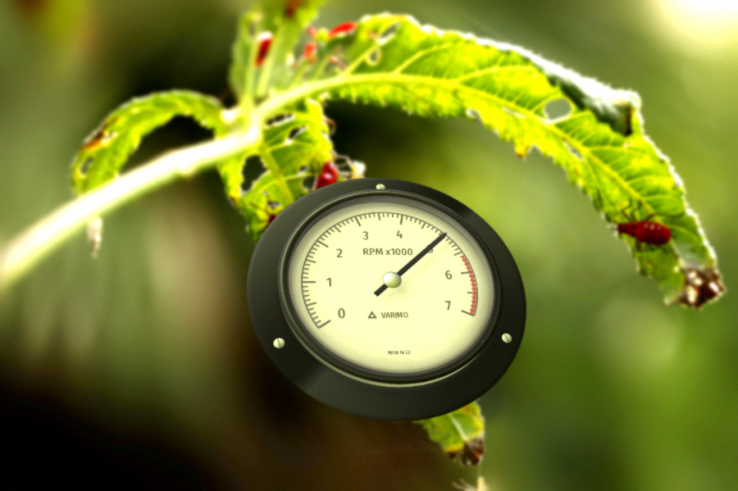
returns 5000 rpm
